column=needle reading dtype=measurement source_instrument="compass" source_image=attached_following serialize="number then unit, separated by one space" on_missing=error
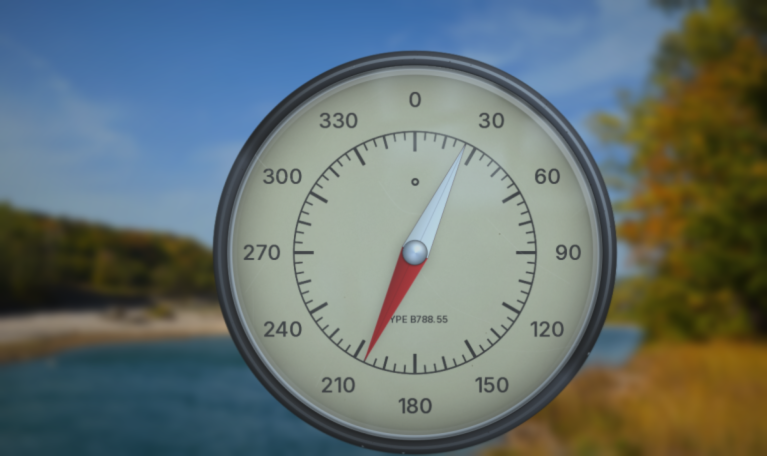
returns 205 °
